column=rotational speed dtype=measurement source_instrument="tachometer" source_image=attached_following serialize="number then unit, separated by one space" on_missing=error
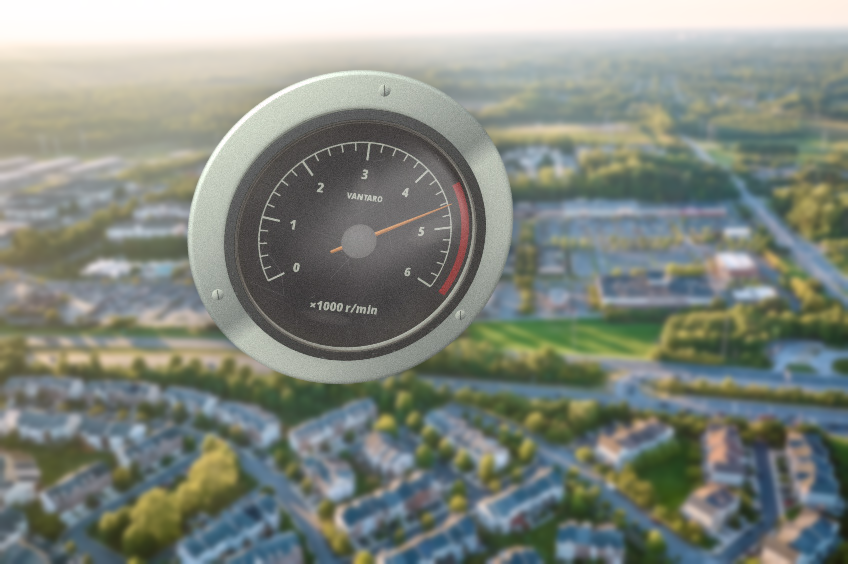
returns 4600 rpm
